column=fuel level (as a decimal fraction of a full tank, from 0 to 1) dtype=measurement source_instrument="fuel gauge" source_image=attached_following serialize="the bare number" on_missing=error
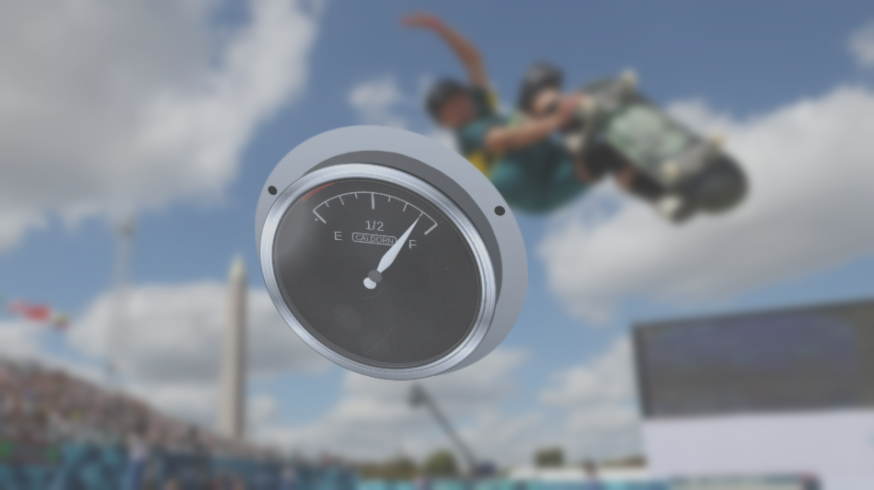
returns 0.875
